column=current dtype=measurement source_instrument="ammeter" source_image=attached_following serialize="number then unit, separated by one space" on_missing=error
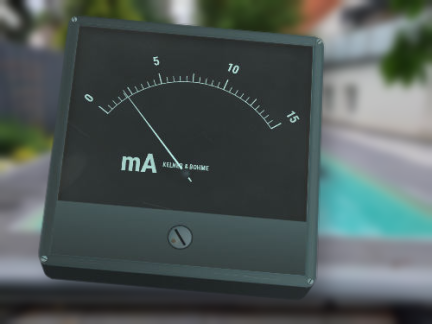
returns 2 mA
